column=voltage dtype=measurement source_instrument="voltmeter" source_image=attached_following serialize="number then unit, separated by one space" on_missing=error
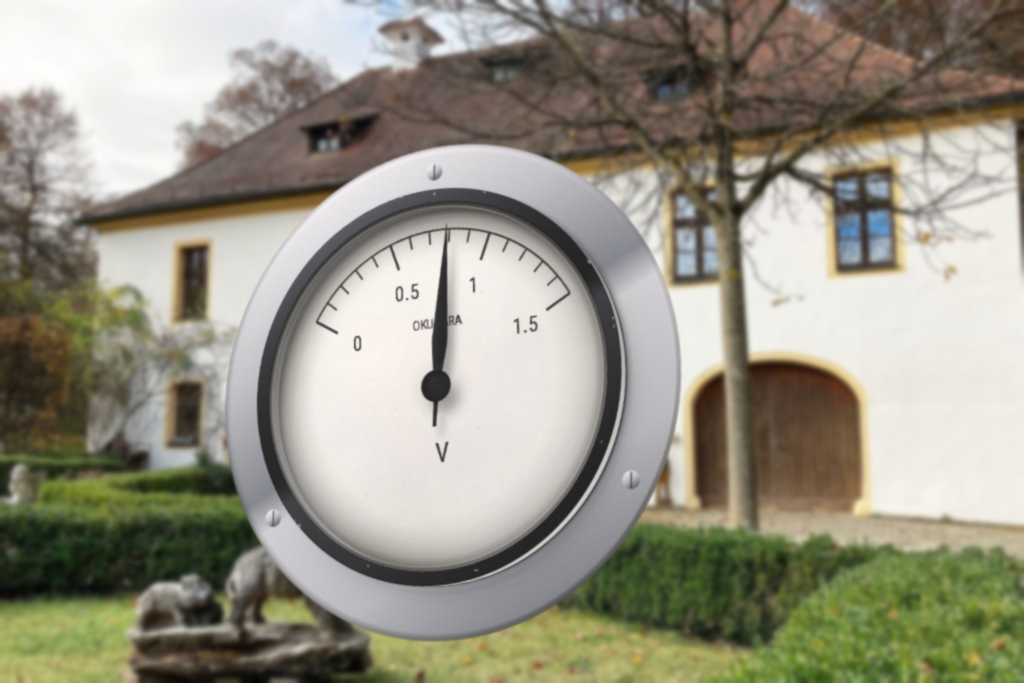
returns 0.8 V
